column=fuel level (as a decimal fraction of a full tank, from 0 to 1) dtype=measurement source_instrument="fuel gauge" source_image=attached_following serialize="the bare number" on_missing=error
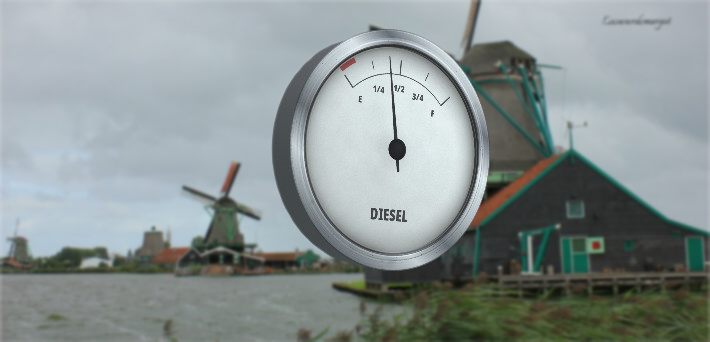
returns 0.375
